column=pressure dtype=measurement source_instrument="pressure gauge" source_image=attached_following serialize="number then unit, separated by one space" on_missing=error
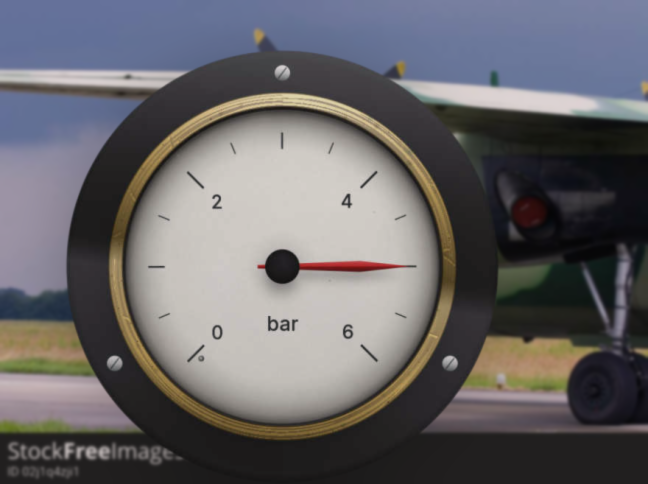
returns 5 bar
